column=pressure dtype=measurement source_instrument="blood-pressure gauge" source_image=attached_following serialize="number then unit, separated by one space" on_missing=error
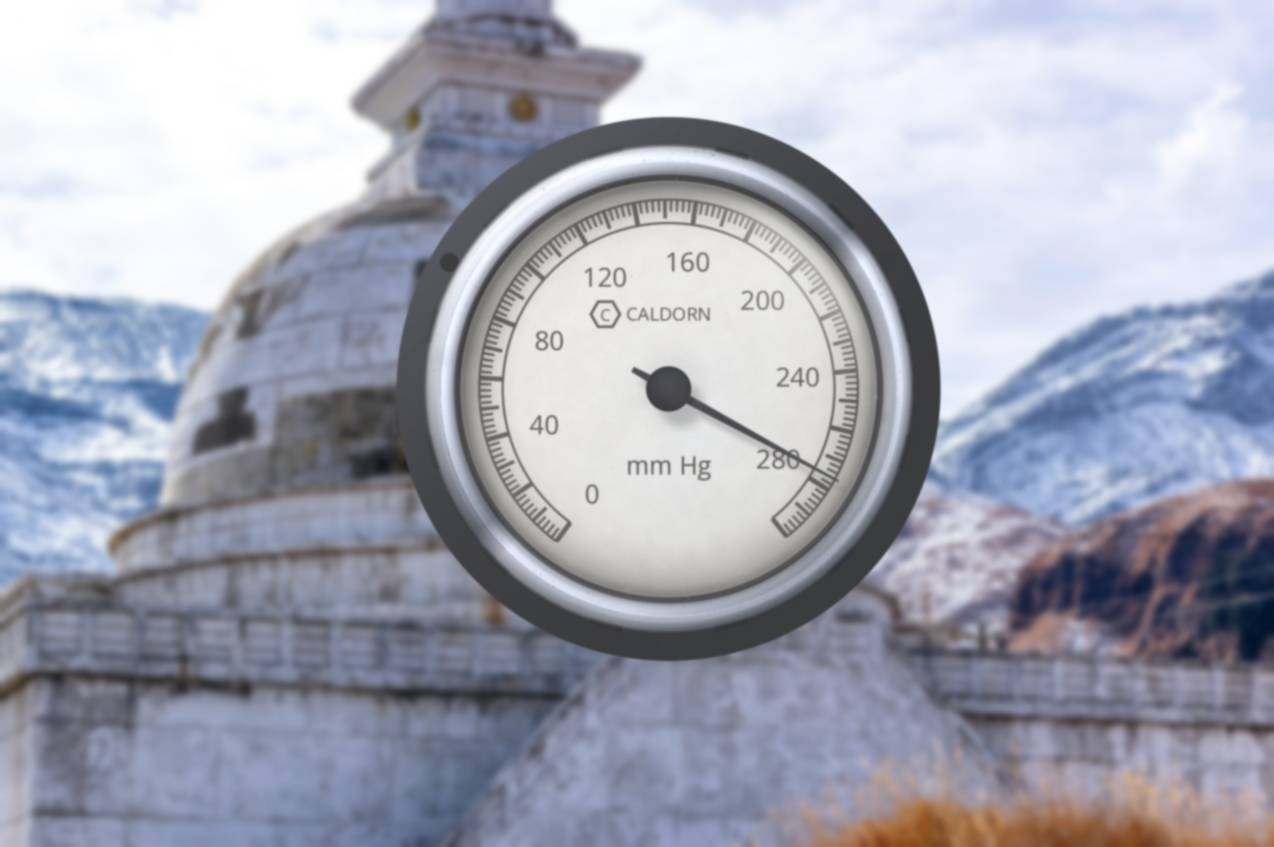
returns 276 mmHg
